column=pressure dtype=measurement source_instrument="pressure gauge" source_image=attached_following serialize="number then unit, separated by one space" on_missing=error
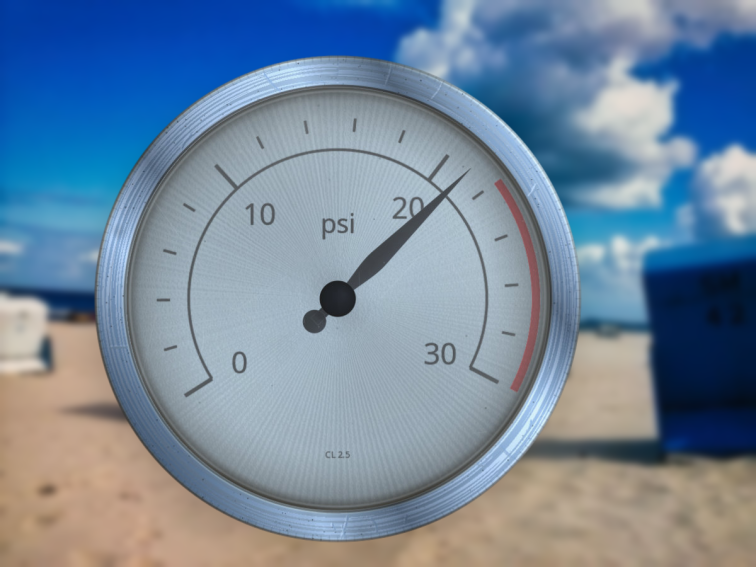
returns 21 psi
